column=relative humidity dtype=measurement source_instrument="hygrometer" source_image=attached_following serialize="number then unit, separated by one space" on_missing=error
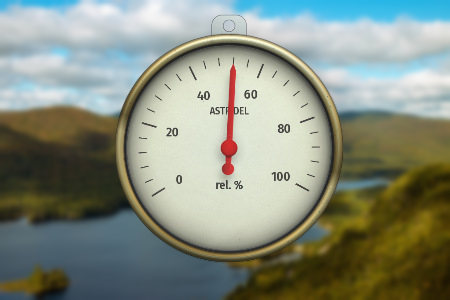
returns 52 %
